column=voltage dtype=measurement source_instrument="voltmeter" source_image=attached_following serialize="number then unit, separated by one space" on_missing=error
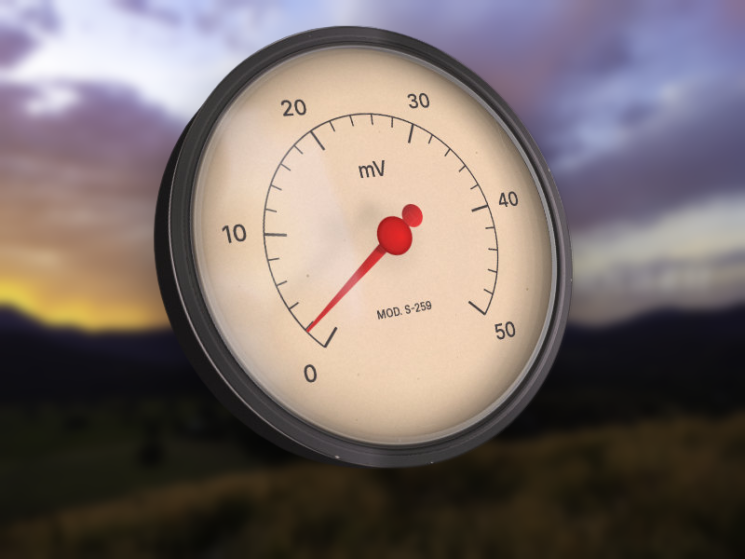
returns 2 mV
